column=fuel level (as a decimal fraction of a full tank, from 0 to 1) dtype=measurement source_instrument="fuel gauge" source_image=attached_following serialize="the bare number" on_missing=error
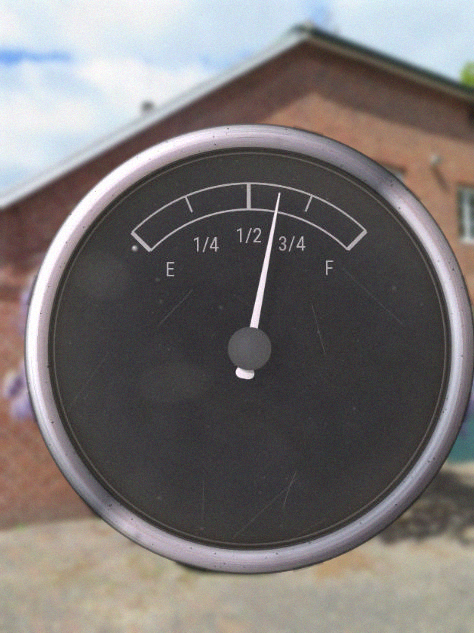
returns 0.625
